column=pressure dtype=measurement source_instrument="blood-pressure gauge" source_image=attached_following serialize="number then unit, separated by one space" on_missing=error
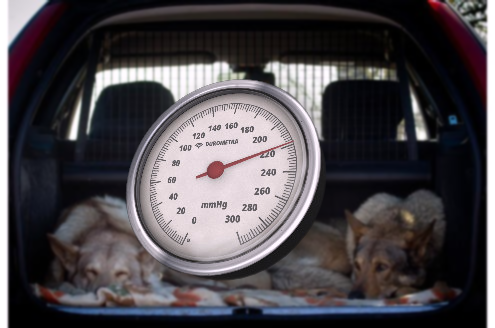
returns 220 mmHg
